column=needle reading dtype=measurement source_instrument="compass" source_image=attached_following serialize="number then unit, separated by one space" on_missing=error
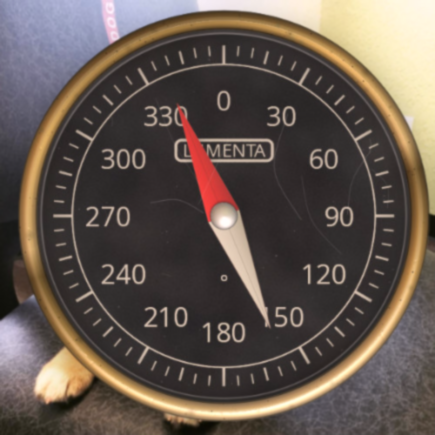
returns 337.5 °
